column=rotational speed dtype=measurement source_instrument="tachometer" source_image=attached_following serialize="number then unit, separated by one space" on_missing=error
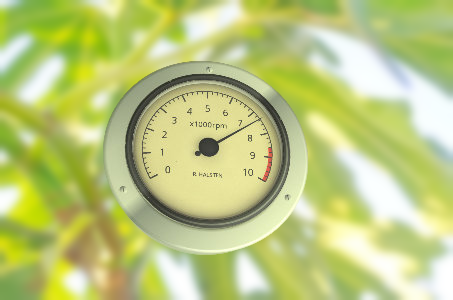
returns 7400 rpm
